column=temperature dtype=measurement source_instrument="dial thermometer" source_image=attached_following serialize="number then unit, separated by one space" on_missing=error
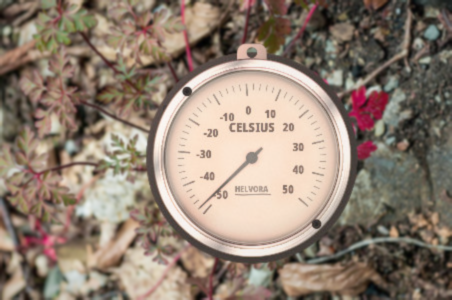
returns -48 °C
